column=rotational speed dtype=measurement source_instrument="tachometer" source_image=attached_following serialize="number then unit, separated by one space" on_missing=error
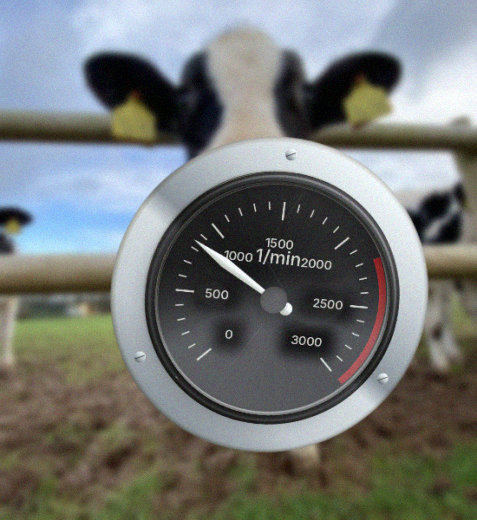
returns 850 rpm
